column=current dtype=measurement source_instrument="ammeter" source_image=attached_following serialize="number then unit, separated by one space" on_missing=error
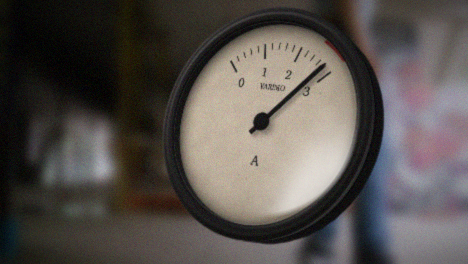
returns 2.8 A
